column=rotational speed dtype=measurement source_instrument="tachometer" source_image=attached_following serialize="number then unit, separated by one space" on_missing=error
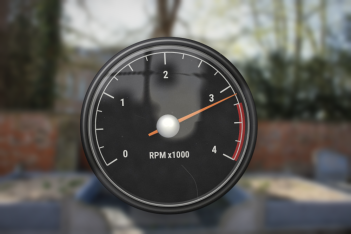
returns 3125 rpm
